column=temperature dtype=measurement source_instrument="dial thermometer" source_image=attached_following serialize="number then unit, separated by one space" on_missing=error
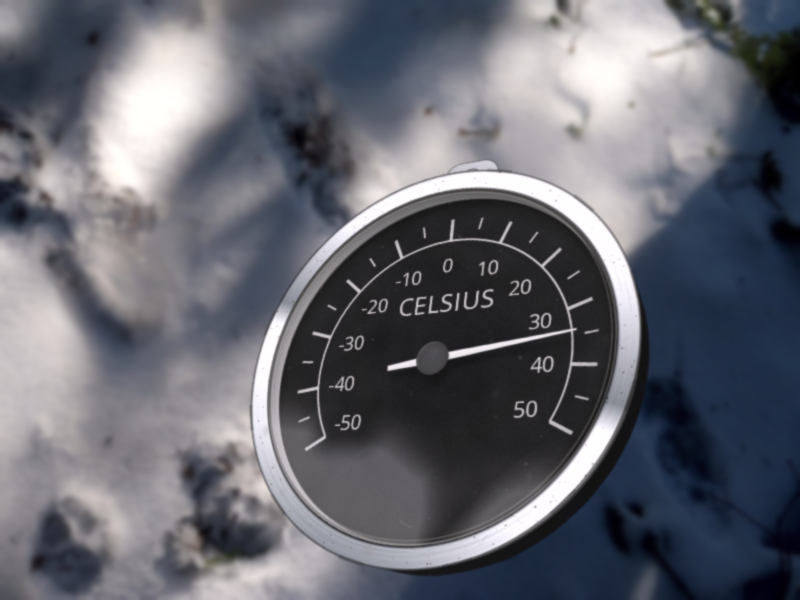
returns 35 °C
